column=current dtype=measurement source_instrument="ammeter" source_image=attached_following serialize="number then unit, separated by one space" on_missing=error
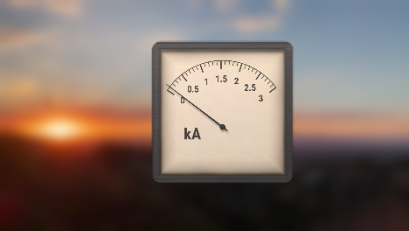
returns 0.1 kA
